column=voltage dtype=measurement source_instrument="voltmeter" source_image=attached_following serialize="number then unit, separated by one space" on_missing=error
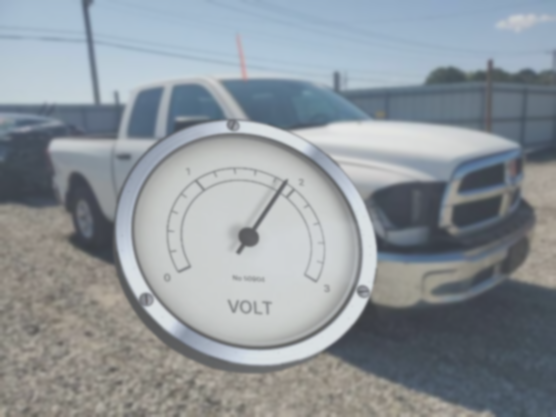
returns 1.9 V
